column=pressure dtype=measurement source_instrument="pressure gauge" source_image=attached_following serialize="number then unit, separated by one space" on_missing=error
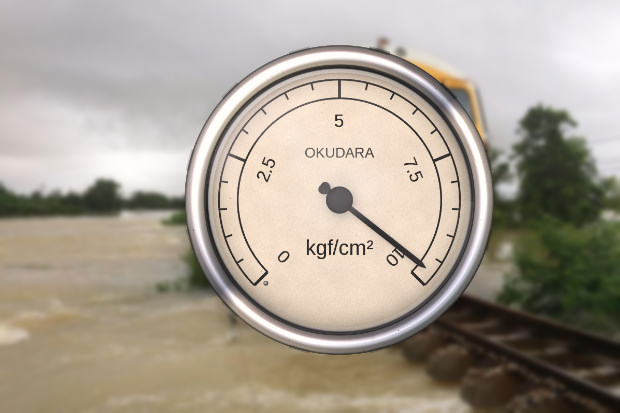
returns 9.75 kg/cm²
